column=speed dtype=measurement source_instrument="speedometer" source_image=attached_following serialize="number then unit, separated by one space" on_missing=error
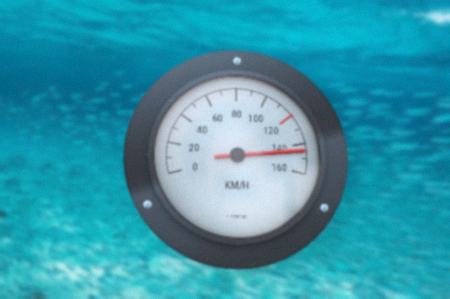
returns 145 km/h
